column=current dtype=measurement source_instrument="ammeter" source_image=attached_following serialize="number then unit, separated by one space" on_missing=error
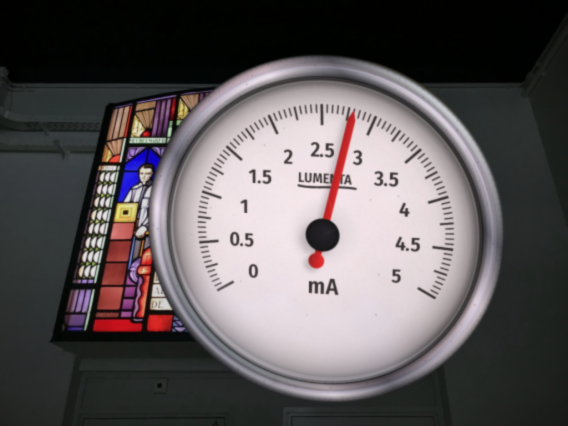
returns 2.8 mA
